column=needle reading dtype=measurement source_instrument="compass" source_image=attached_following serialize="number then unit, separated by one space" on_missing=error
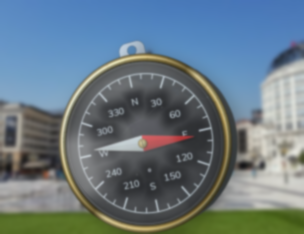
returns 95 °
